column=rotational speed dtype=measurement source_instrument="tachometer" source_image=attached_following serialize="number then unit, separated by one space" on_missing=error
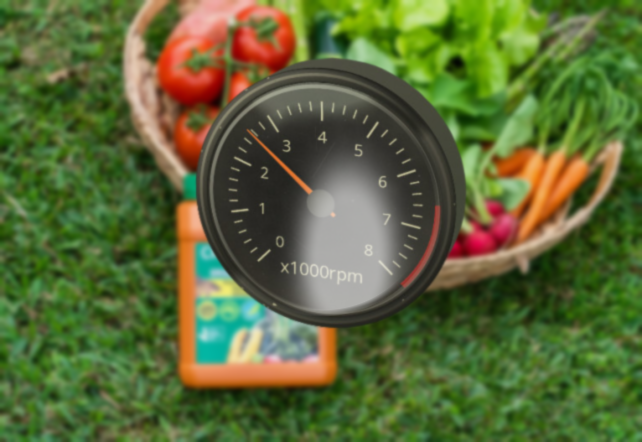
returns 2600 rpm
